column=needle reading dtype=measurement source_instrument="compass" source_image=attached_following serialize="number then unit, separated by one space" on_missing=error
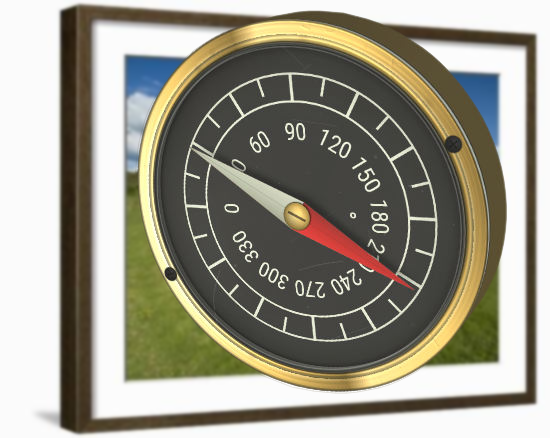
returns 210 °
